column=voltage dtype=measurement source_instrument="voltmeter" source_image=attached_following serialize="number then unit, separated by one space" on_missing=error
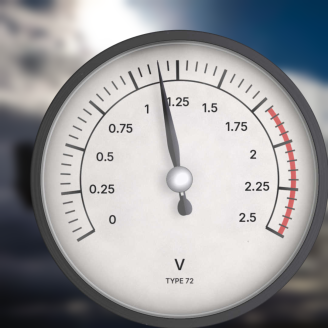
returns 1.15 V
